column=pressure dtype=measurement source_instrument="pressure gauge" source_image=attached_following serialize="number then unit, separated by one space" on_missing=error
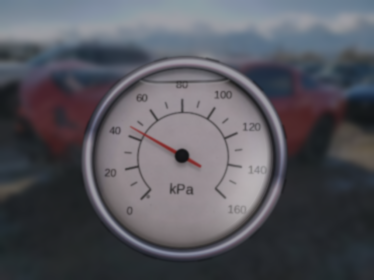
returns 45 kPa
